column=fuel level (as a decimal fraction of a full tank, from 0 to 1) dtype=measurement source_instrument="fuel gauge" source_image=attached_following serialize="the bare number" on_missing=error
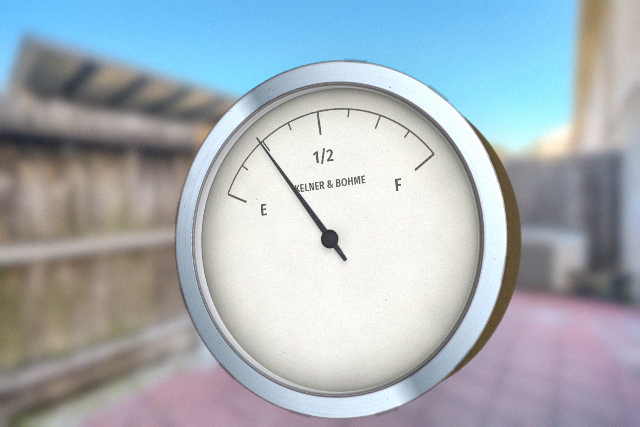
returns 0.25
